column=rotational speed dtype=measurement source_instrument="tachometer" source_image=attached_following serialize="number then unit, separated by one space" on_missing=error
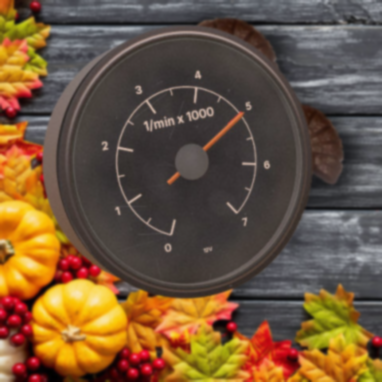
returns 5000 rpm
